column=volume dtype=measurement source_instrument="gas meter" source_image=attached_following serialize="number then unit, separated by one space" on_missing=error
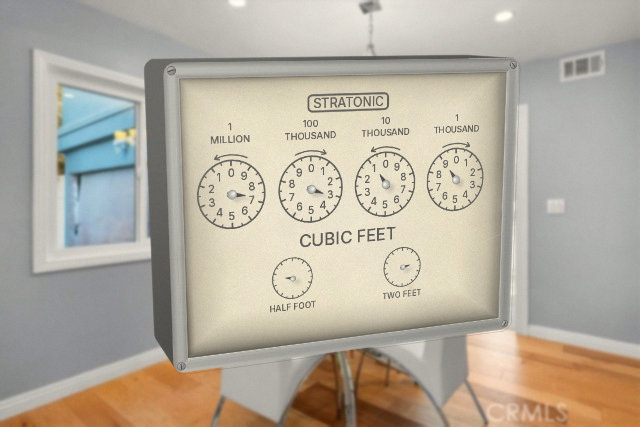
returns 730900 ft³
